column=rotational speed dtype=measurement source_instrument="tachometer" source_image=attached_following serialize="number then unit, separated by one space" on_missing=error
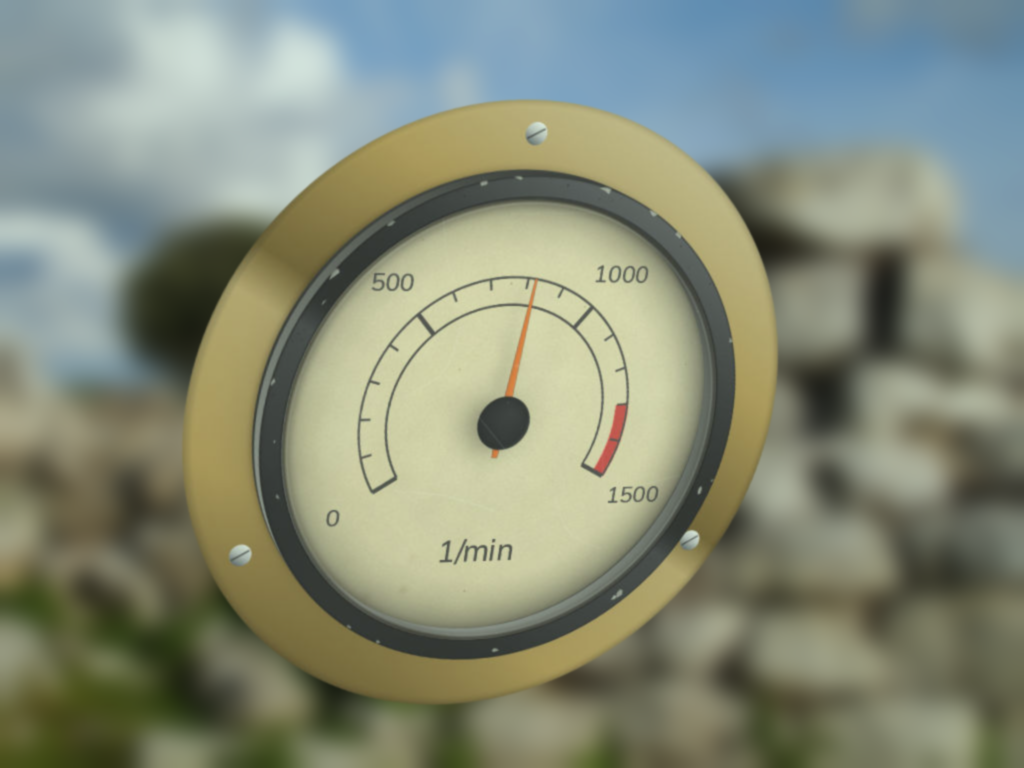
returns 800 rpm
